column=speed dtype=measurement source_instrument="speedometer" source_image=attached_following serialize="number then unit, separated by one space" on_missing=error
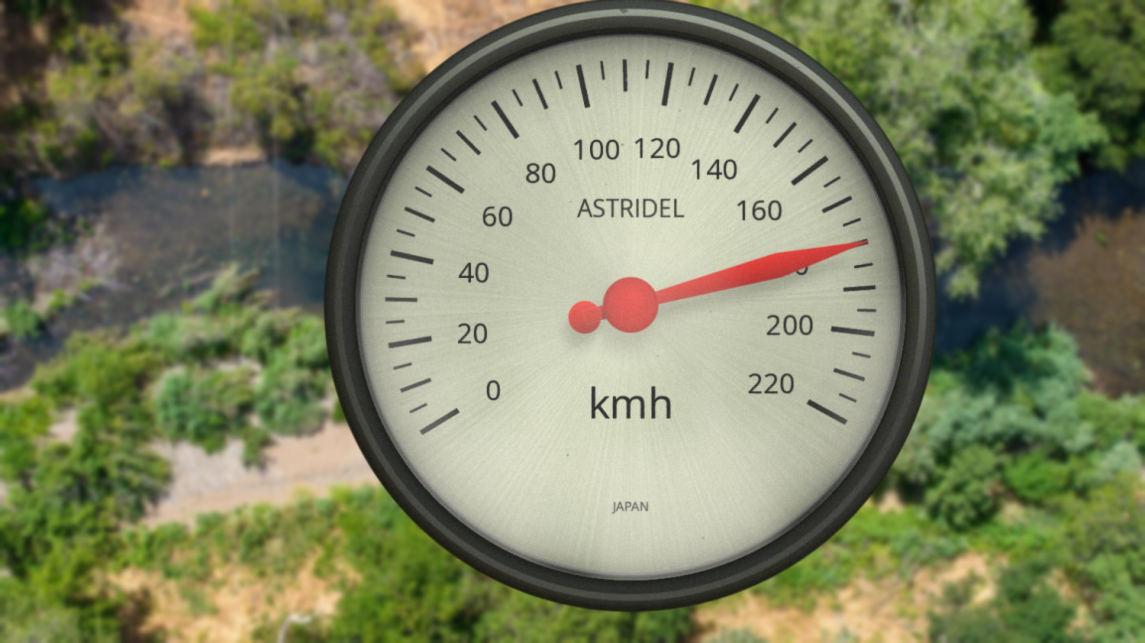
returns 180 km/h
